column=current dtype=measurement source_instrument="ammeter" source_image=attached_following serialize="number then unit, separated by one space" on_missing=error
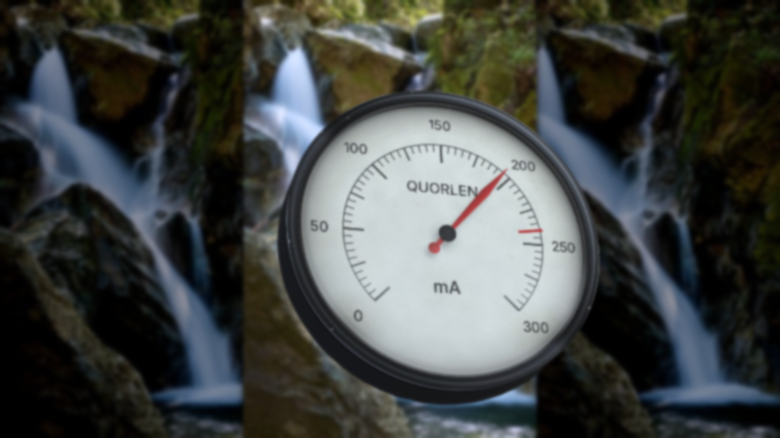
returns 195 mA
